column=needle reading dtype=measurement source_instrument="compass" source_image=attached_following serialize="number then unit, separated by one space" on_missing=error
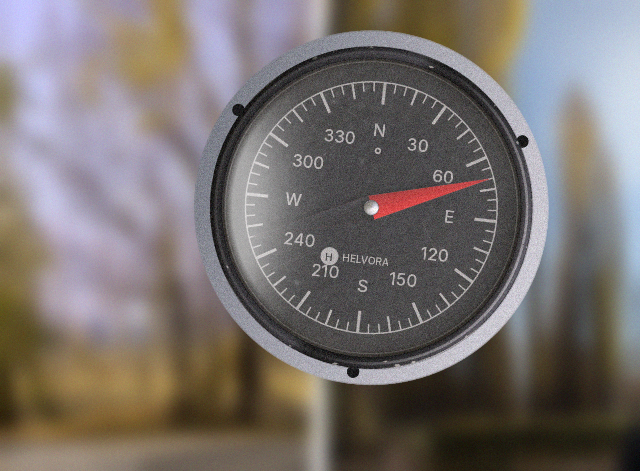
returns 70 °
